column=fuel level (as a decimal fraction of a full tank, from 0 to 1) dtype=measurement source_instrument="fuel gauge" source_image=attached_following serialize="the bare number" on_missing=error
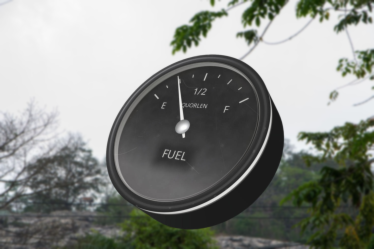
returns 0.25
